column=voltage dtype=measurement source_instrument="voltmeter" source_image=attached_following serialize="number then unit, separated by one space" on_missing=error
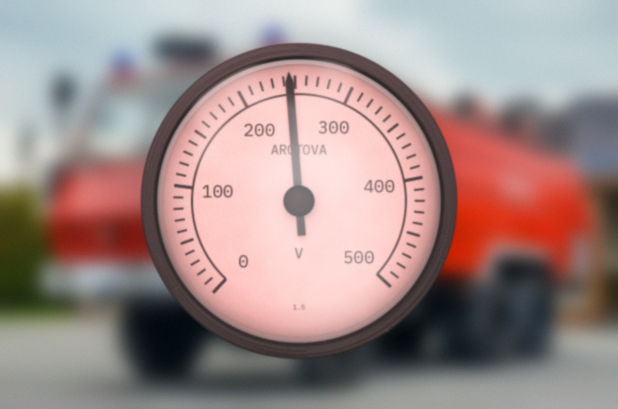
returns 245 V
